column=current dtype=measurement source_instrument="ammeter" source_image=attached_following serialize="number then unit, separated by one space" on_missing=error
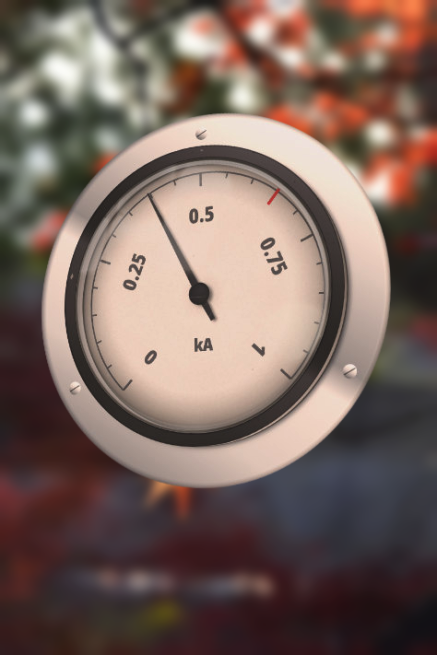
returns 0.4 kA
